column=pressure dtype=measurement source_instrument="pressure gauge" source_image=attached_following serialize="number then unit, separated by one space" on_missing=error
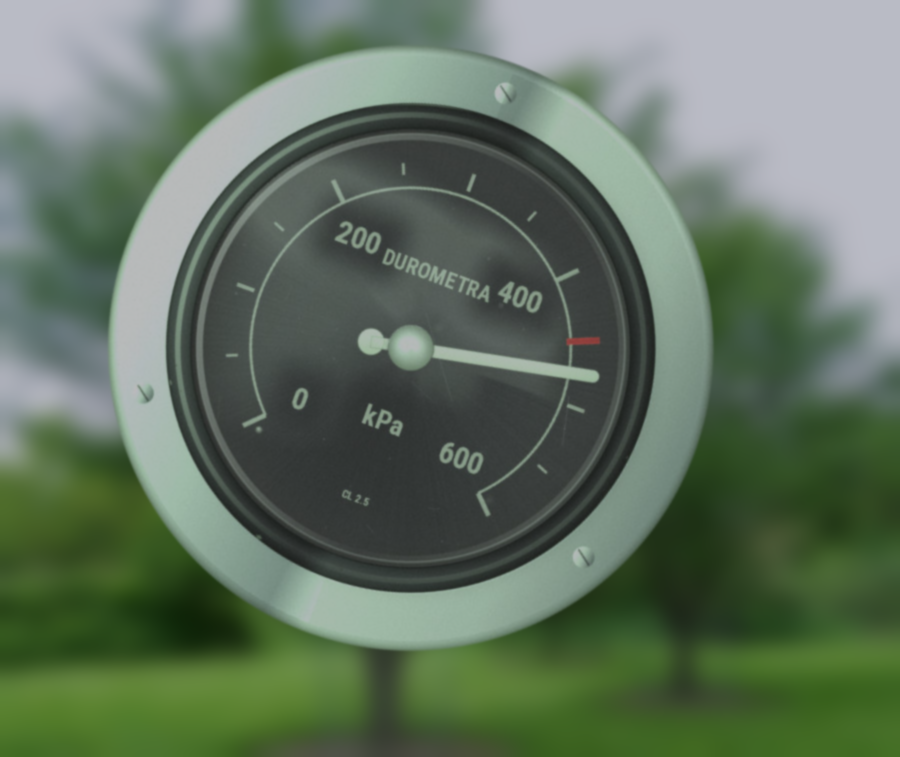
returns 475 kPa
